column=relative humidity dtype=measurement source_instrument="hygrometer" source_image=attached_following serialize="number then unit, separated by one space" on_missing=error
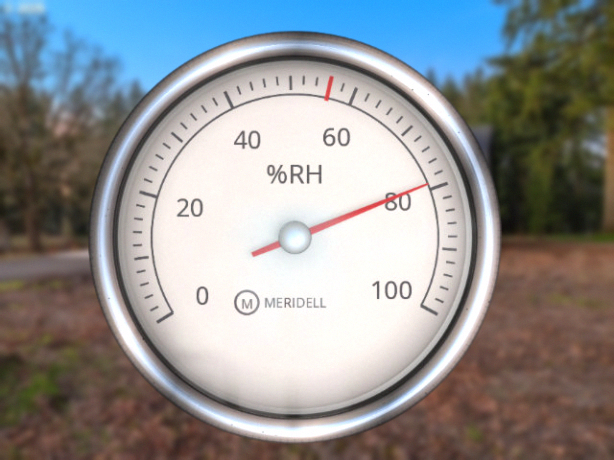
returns 79 %
